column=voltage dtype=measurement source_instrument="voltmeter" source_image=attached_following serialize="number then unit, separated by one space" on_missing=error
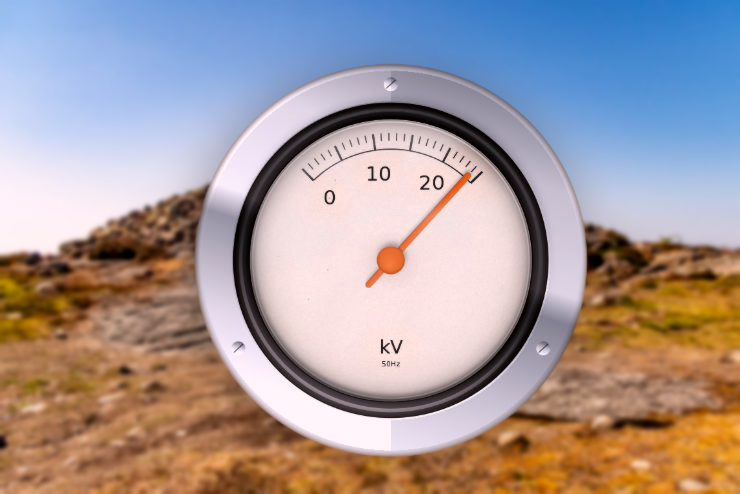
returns 24 kV
